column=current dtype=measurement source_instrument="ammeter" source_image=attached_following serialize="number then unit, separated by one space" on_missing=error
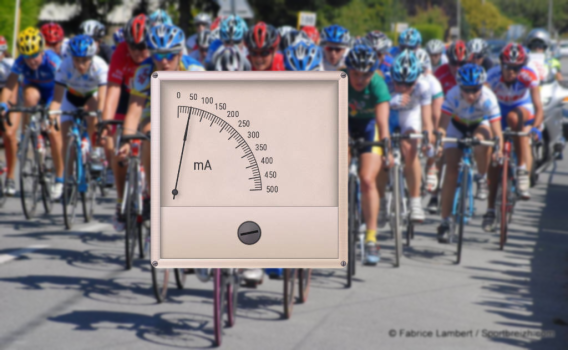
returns 50 mA
